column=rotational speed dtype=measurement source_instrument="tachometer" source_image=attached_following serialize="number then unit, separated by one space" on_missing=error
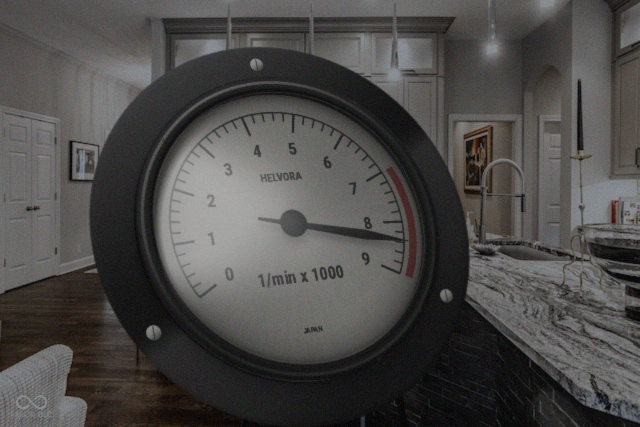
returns 8400 rpm
